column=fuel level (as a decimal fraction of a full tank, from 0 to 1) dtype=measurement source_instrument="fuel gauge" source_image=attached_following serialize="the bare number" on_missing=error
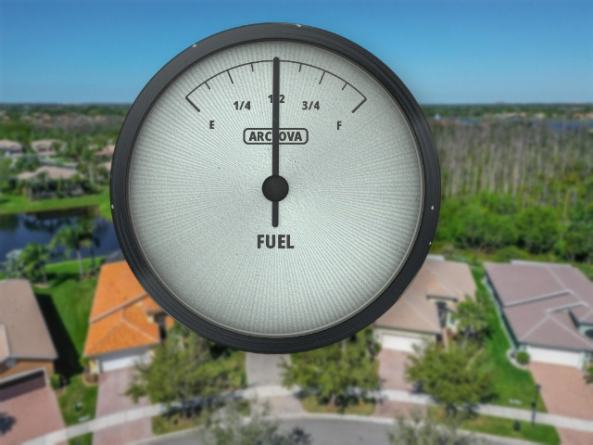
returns 0.5
